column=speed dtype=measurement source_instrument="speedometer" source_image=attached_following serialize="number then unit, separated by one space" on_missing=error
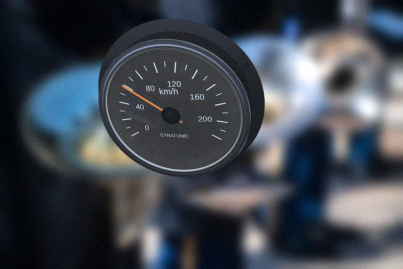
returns 60 km/h
